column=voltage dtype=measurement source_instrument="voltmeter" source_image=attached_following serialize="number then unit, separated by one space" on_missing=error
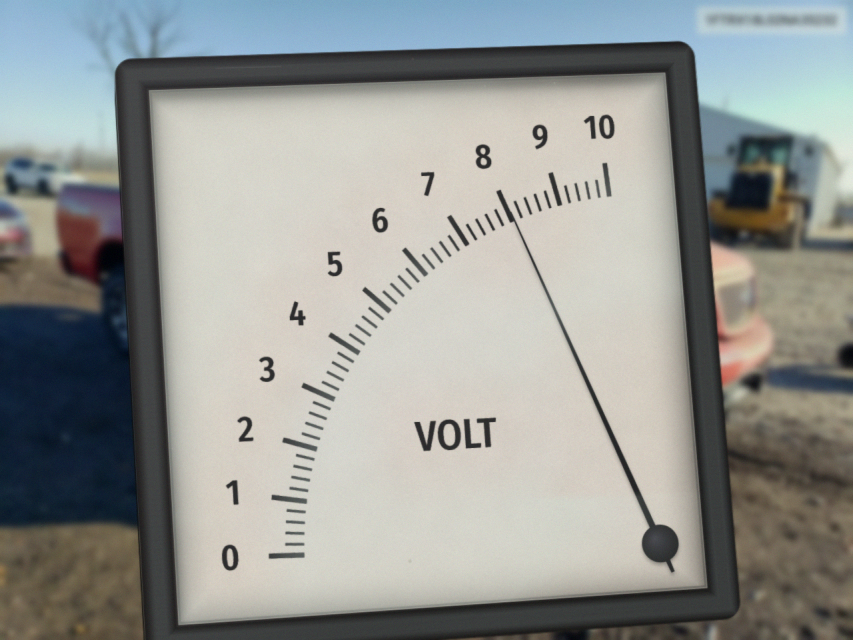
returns 8 V
